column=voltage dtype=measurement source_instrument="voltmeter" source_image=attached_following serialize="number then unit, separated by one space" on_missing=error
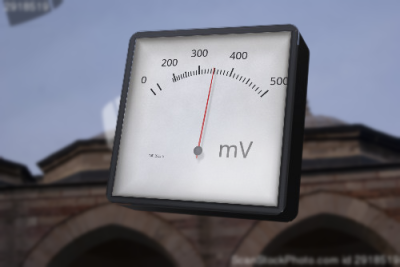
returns 350 mV
